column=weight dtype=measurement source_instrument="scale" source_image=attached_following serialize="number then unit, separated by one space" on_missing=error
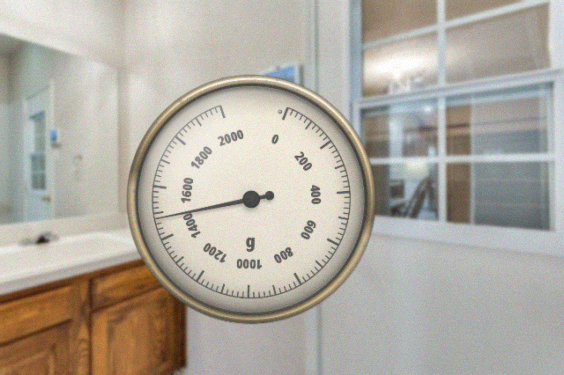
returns 1480 g
